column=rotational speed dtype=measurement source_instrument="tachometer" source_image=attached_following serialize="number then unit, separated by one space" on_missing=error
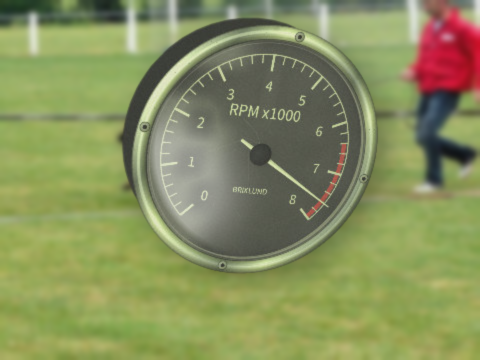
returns 7600 rpm
